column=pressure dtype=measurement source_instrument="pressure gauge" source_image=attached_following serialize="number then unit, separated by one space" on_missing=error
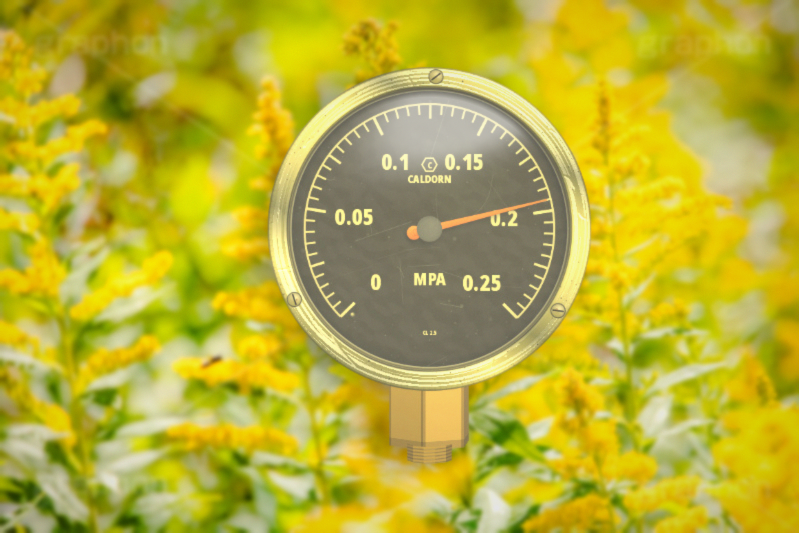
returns 0.195 MPa
